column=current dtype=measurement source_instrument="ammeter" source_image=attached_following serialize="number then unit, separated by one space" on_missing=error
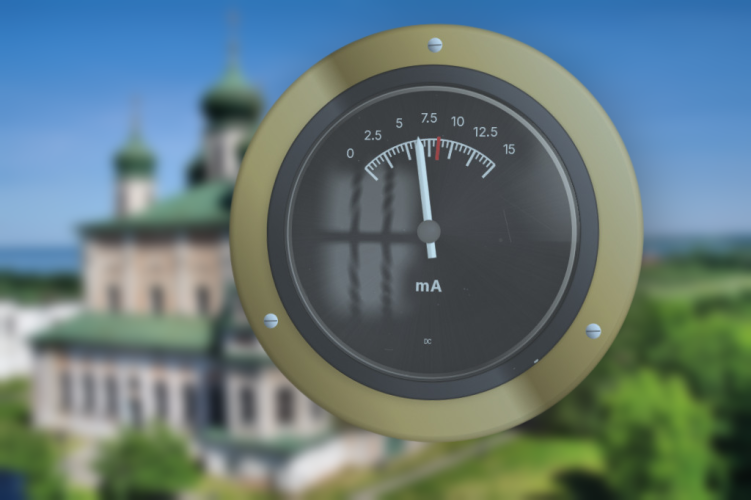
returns 6.5 mA
